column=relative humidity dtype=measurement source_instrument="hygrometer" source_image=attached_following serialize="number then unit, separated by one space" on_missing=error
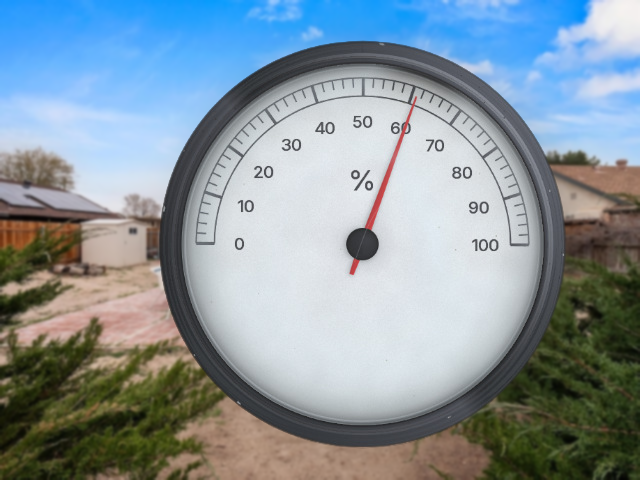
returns 61 %
